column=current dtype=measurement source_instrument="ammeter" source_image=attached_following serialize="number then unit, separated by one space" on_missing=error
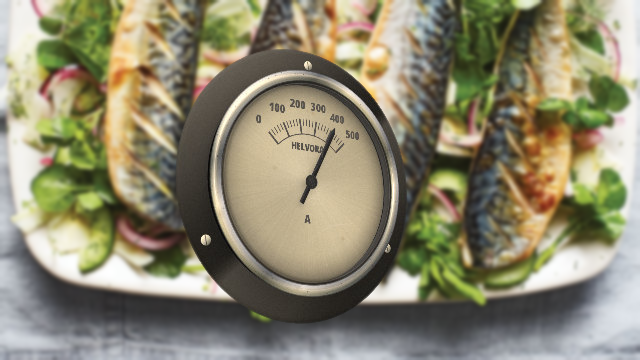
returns 400 A
